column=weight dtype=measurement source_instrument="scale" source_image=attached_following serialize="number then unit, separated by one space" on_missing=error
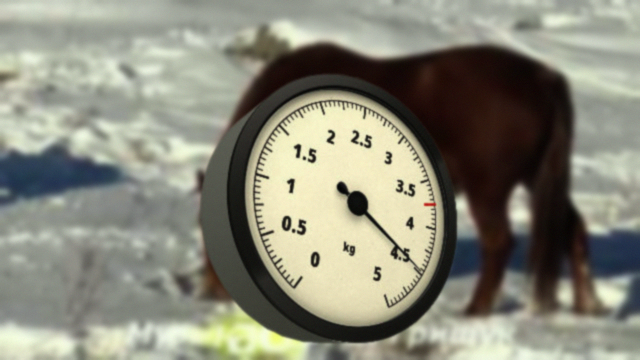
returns 4.5 kg
